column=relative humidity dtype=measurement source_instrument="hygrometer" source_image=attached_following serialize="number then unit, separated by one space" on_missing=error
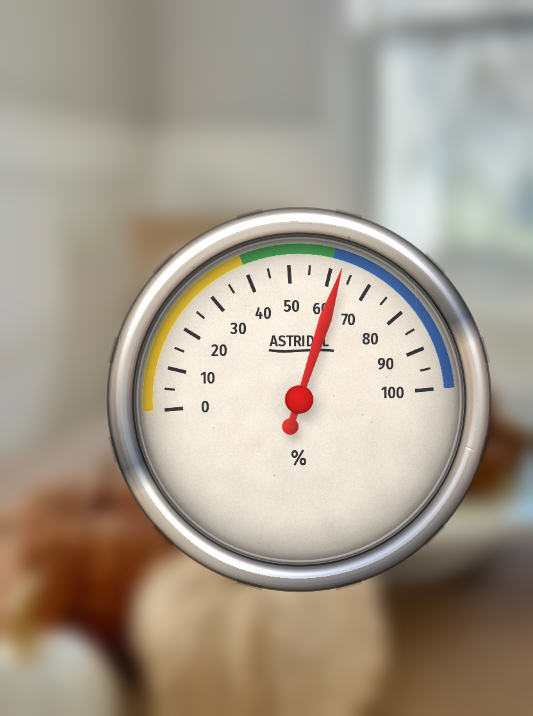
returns 62.5 %
